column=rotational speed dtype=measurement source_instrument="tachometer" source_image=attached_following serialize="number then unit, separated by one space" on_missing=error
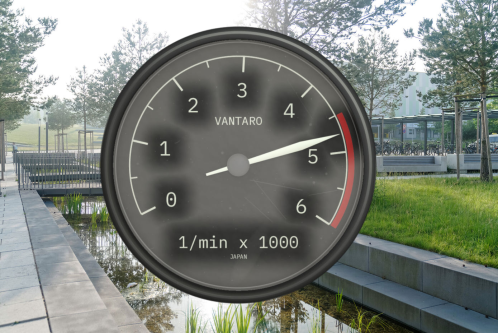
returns 4750 rpm
